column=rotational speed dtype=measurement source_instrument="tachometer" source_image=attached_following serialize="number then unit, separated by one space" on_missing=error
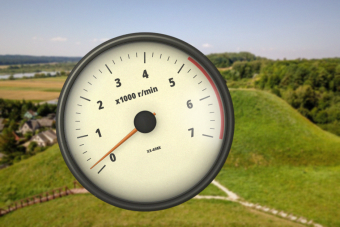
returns 200 rpm
